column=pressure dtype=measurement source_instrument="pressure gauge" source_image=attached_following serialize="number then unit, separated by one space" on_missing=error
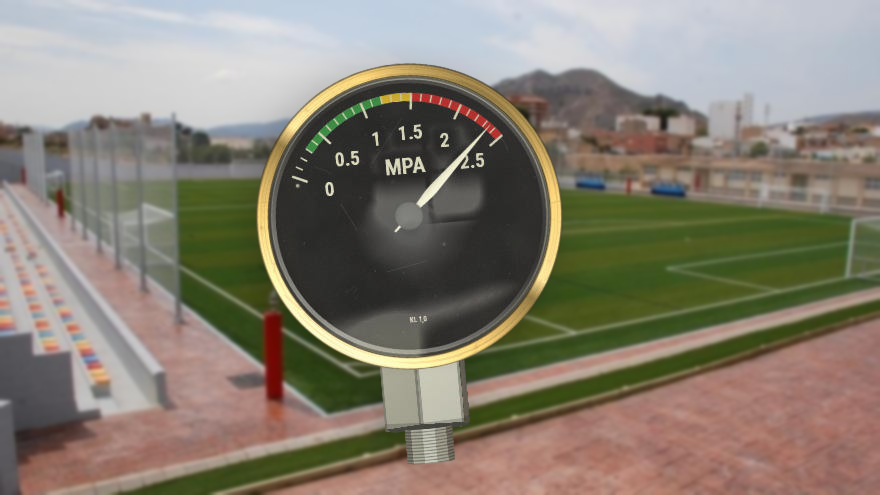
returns 2.35 MPa
